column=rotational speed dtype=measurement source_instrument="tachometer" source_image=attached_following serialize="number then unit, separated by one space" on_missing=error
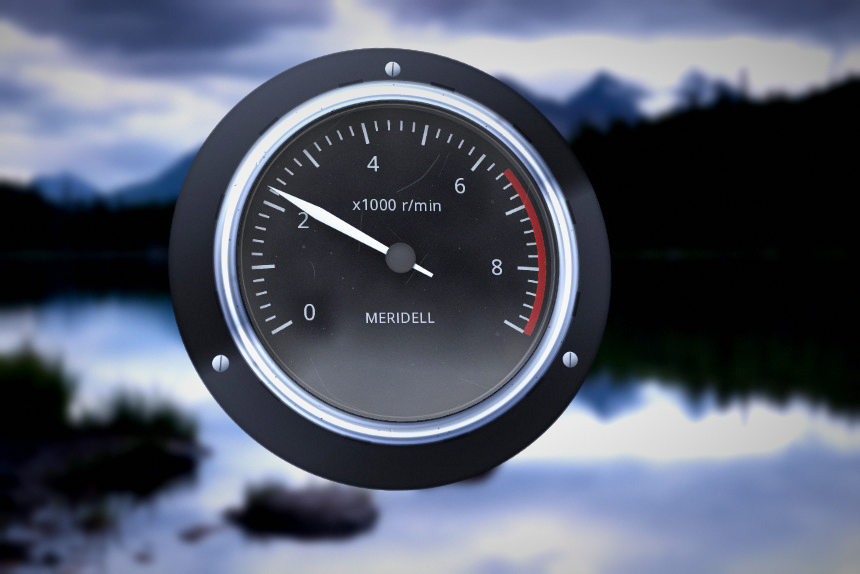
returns 2200 rpm
